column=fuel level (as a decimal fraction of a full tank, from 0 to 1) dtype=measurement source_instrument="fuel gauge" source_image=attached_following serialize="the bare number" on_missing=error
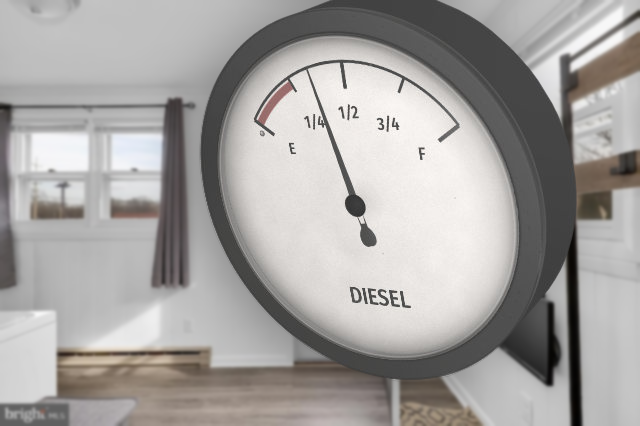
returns 0.375
